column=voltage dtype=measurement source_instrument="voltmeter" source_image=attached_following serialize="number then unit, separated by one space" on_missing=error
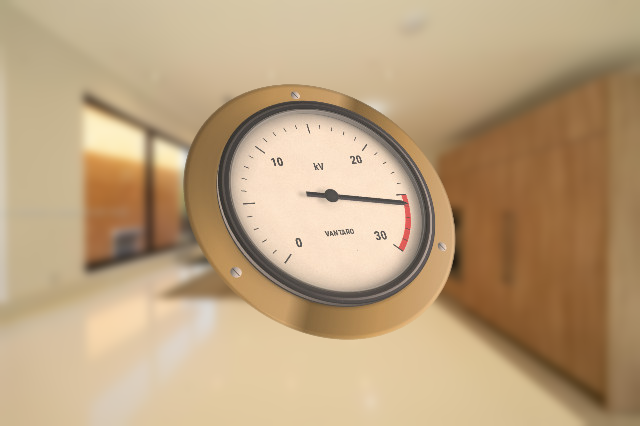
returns 26 kV
